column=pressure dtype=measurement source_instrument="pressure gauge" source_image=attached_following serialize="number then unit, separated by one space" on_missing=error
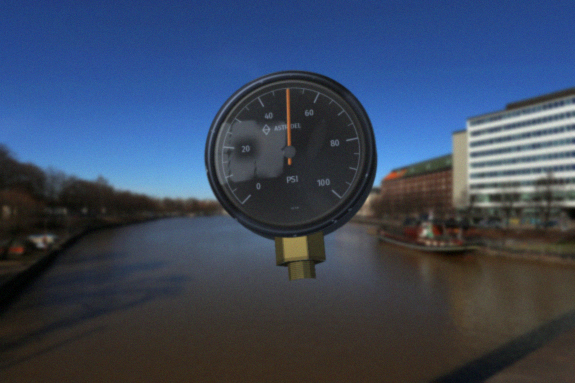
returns 50 psi
